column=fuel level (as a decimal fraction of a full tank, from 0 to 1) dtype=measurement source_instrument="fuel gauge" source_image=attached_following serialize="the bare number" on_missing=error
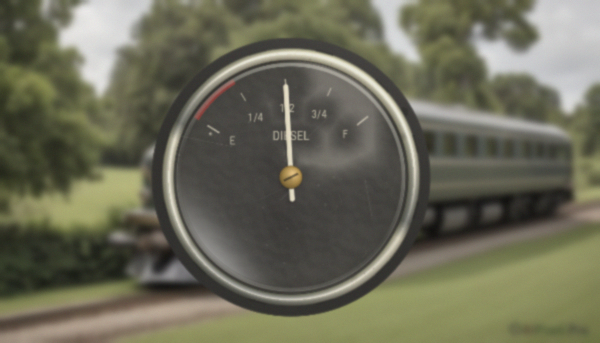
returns 0.5
